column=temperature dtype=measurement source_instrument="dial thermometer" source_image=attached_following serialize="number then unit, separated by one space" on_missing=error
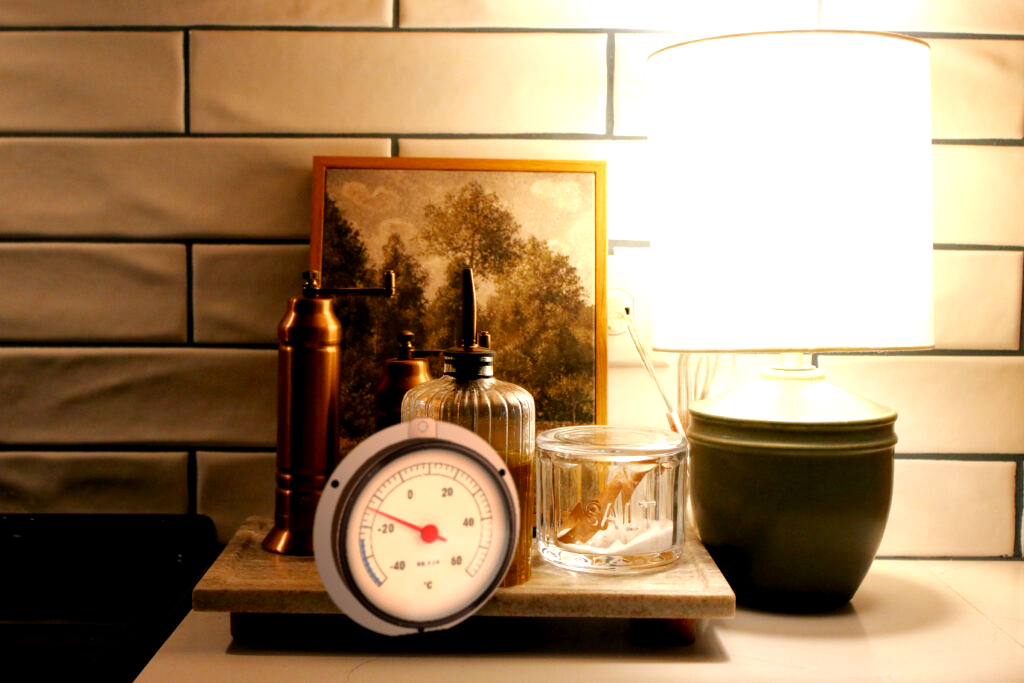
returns -14 °C
